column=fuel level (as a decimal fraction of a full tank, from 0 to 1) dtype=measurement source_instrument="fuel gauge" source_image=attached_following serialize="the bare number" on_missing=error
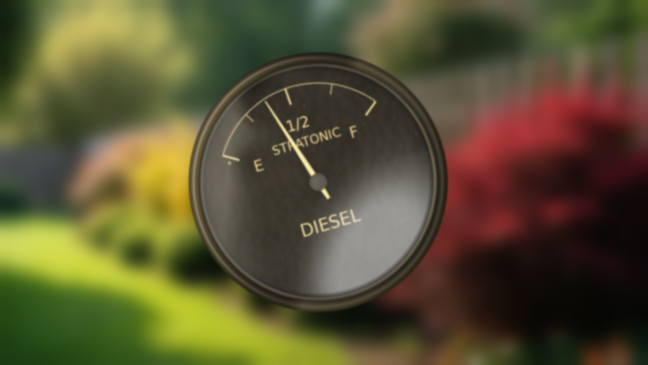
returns 0.375
